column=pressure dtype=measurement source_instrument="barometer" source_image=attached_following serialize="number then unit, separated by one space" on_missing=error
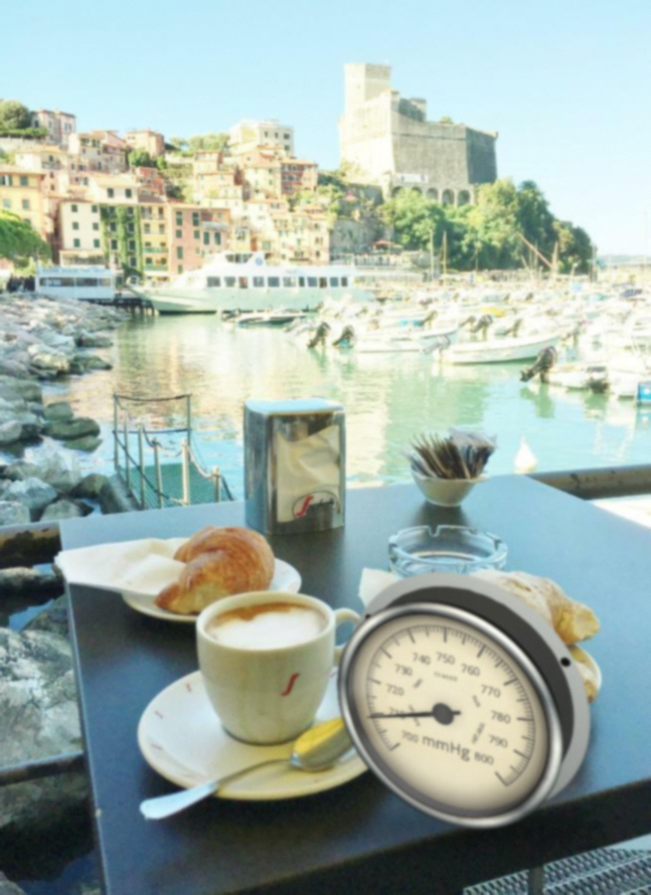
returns 710 mmHg
